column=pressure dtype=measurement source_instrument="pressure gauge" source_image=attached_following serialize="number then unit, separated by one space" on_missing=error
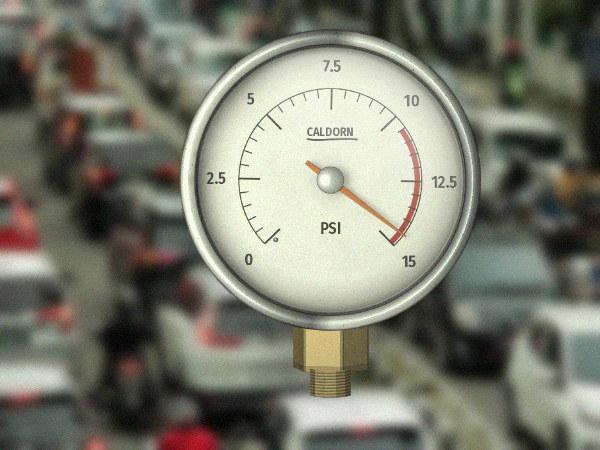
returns 14.5 psi
